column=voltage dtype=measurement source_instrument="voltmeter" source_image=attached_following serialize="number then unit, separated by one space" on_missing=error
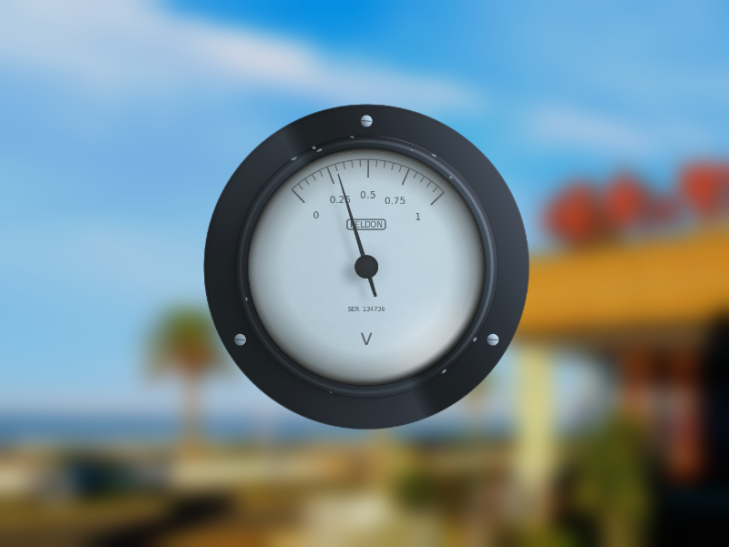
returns 0.3 V
